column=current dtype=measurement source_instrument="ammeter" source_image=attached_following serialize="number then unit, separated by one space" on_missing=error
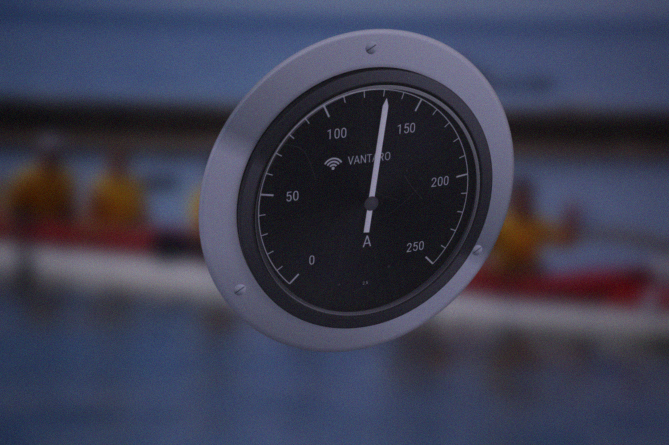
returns 130 A
